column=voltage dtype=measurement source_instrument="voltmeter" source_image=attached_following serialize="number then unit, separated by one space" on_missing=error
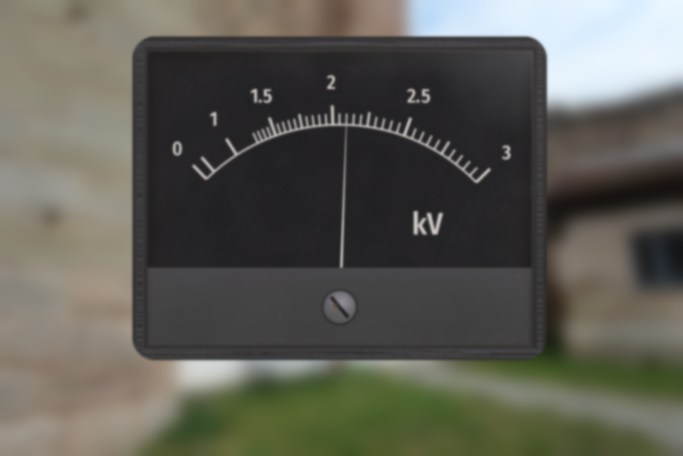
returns 2.1 kV
